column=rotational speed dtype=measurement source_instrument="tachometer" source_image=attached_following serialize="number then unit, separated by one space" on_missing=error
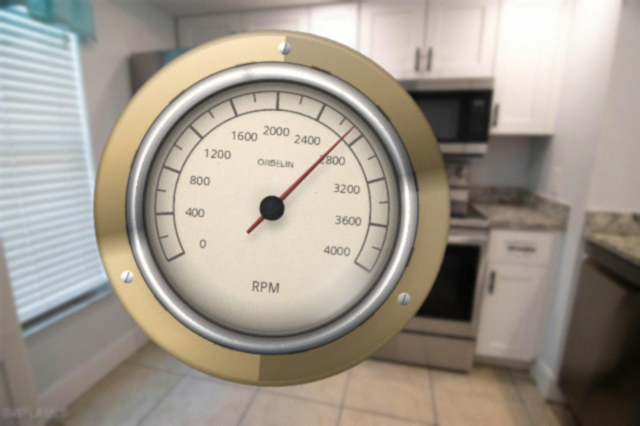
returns 2700 rpm
